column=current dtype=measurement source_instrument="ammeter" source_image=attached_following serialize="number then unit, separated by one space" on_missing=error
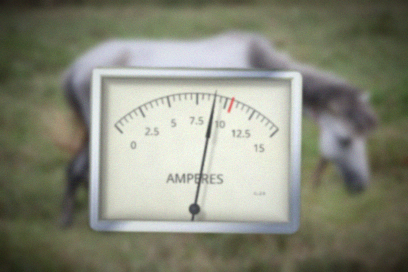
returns 9 A
